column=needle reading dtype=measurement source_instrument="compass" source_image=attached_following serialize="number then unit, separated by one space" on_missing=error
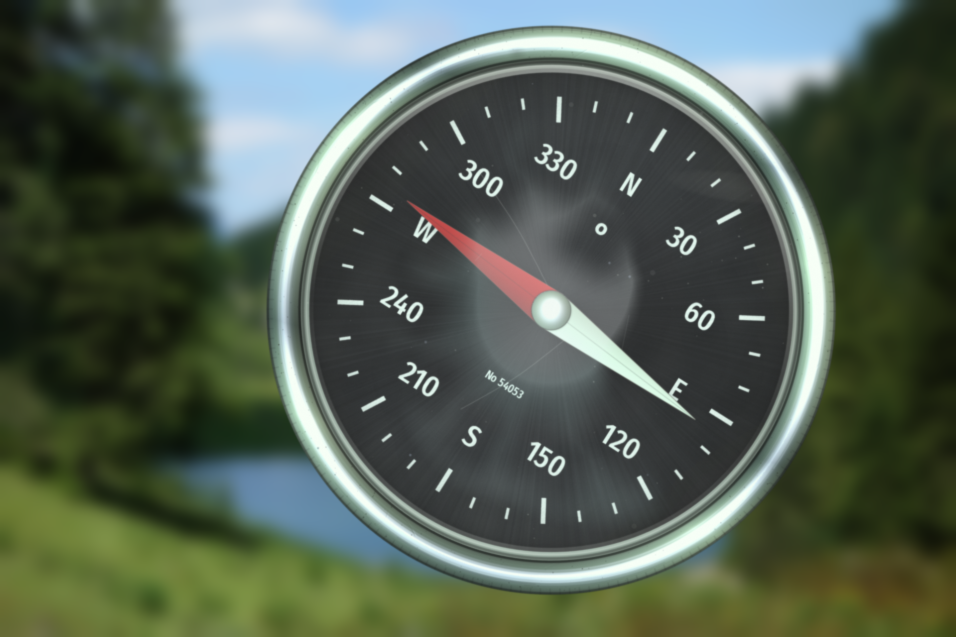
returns 275 °
